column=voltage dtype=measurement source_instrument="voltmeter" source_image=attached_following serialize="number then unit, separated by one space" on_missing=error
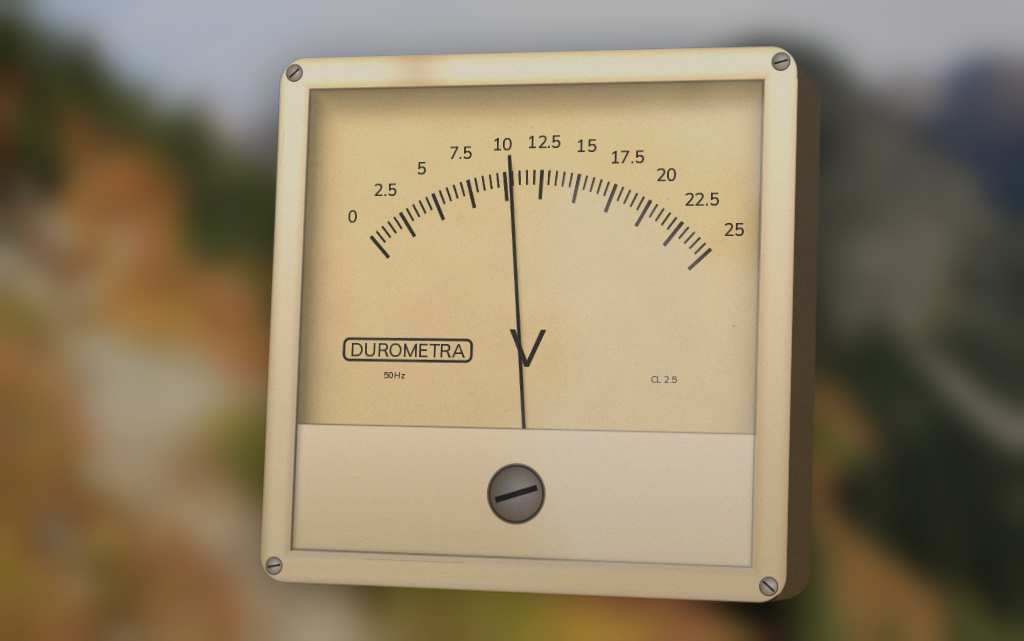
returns 10.5 V
